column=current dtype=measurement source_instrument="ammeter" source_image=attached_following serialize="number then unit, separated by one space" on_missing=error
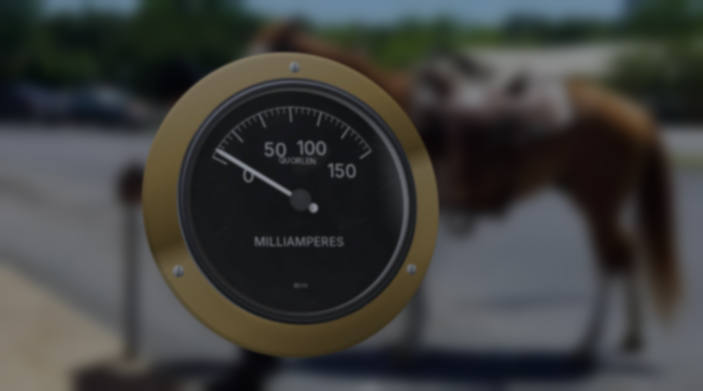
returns 5 mA
